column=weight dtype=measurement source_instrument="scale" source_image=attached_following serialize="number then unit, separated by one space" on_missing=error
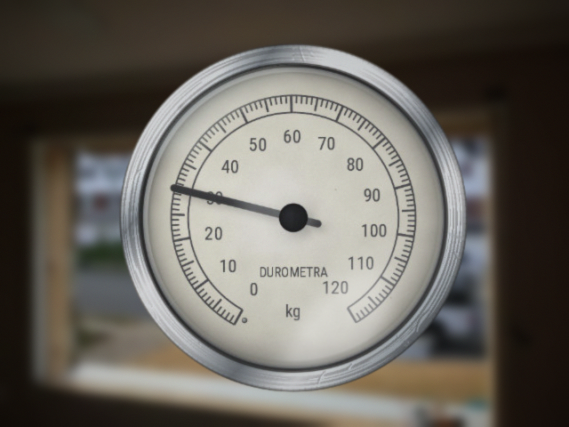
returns 30 kg
